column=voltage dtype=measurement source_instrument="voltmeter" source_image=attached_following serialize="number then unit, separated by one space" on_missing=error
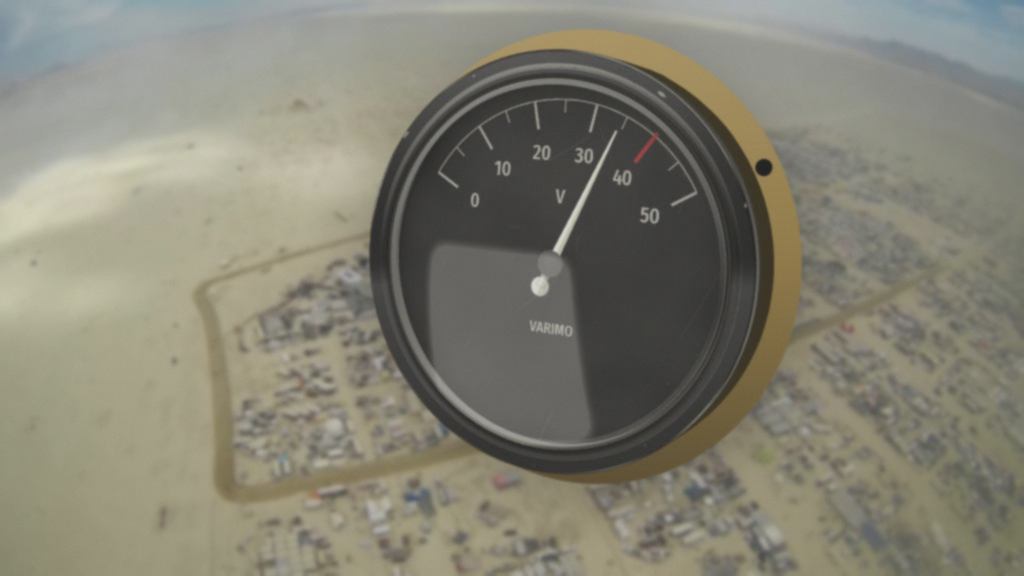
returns 35 V
